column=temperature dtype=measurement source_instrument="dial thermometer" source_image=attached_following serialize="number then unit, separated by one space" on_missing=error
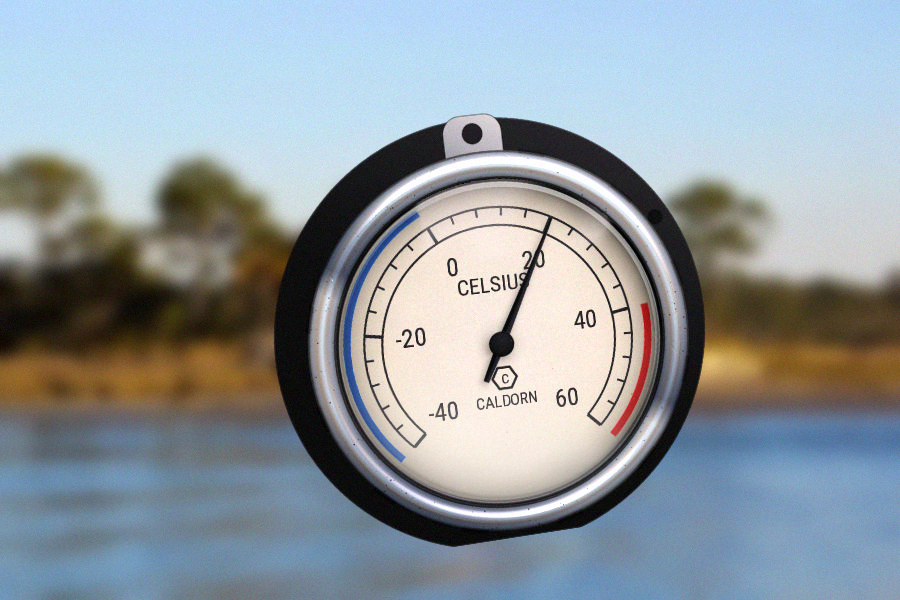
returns 20 °C
